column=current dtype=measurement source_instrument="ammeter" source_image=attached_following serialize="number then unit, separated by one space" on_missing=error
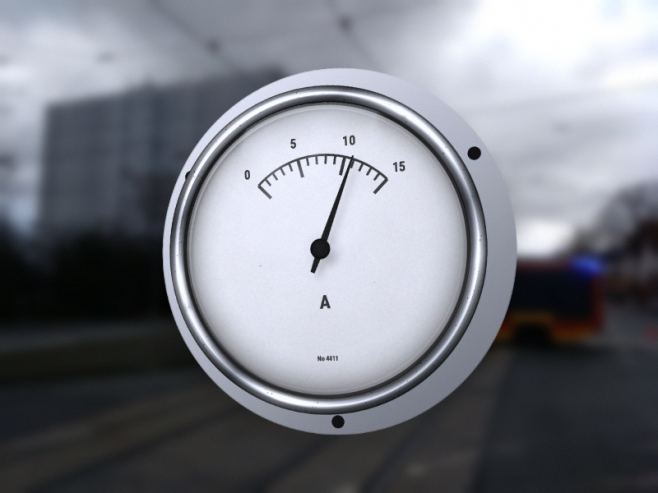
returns 11 A
